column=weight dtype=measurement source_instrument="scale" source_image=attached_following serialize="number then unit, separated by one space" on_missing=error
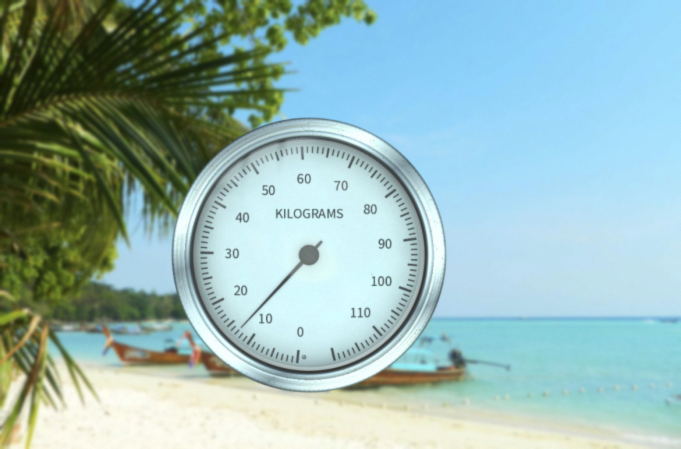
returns 13 kg
